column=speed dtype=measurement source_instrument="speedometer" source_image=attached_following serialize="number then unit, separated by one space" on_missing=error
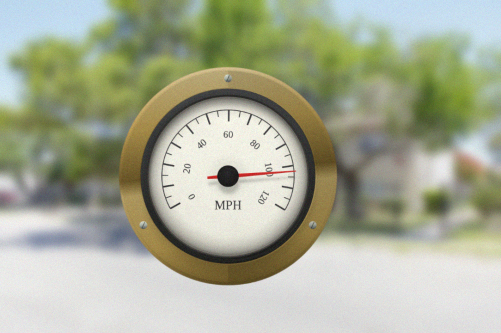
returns 102.5 mph
